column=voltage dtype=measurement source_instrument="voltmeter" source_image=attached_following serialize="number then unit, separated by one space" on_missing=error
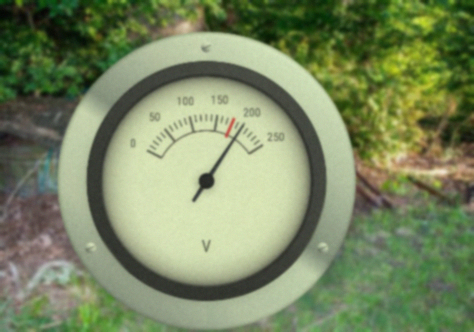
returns 200 V
